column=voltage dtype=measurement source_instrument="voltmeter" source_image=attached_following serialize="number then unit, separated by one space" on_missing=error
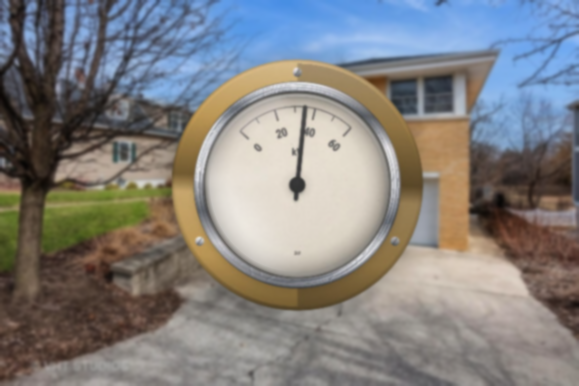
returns 35 kV
